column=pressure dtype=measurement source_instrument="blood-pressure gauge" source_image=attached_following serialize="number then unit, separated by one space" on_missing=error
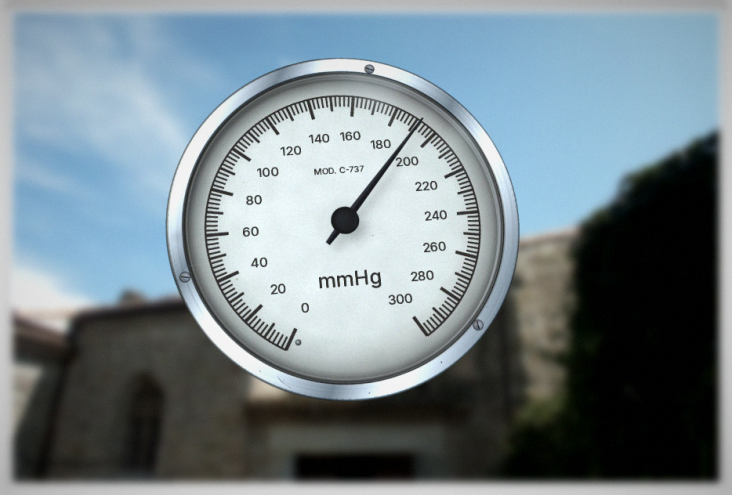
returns 192 mmHg
